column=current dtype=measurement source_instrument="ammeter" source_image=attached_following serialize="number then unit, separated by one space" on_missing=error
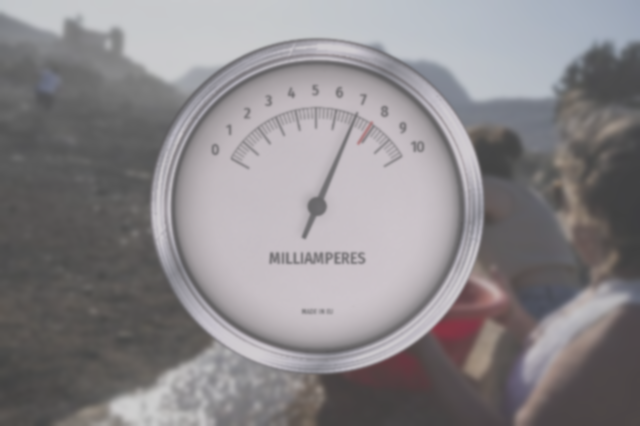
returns 7 mA
